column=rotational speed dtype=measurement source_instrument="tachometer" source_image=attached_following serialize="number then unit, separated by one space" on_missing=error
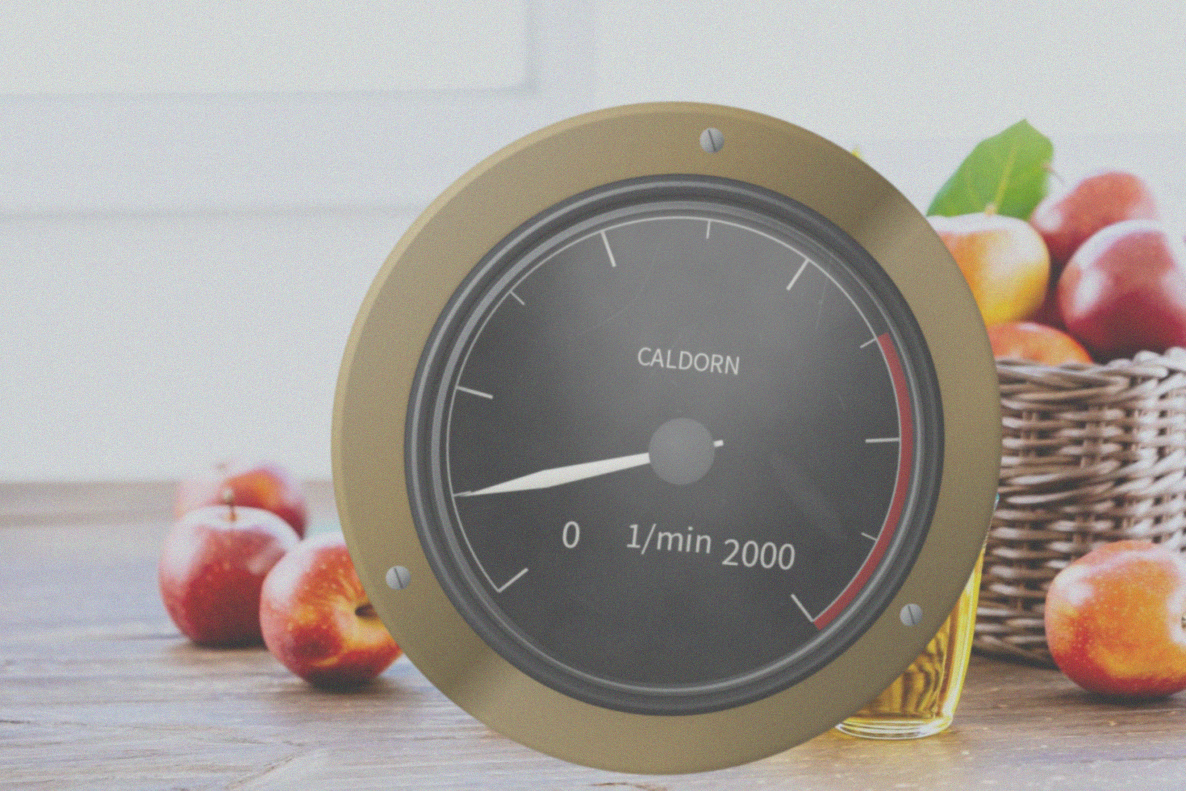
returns 200 rpm
